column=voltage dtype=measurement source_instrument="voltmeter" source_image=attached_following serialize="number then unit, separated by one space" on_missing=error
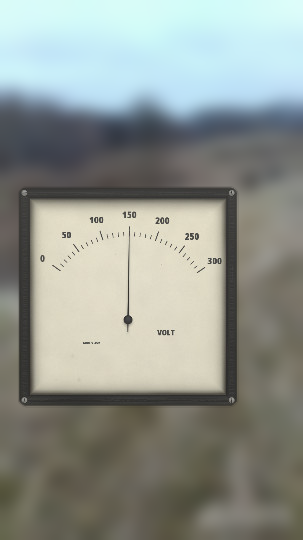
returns 150 V
